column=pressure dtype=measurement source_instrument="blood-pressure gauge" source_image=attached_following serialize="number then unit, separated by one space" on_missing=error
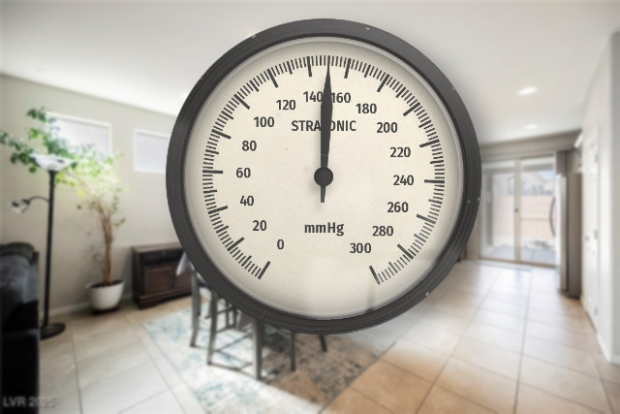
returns 150 mmHg
